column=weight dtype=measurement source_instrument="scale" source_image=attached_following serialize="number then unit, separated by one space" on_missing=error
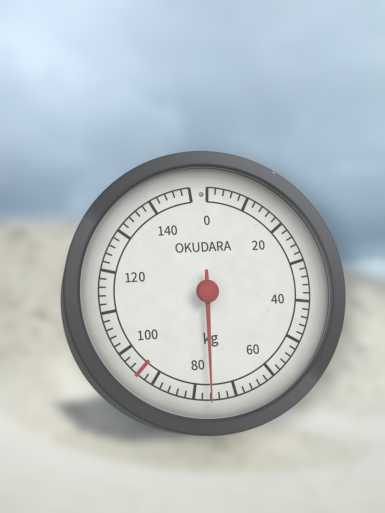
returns 76 kg
